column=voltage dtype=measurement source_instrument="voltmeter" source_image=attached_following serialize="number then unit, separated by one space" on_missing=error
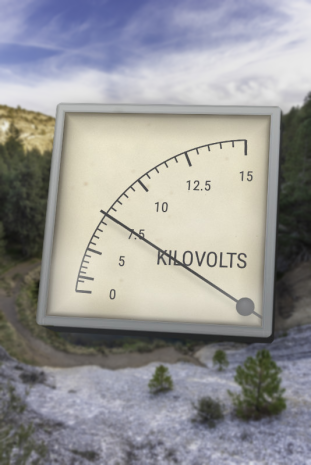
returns 7.5 kV
